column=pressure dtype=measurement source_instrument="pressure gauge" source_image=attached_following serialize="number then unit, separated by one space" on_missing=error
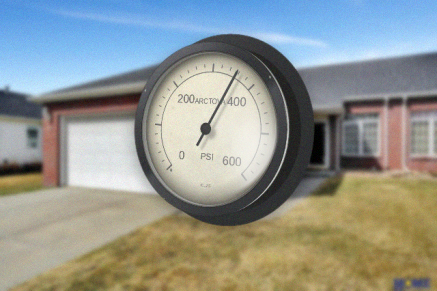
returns 360 psi
